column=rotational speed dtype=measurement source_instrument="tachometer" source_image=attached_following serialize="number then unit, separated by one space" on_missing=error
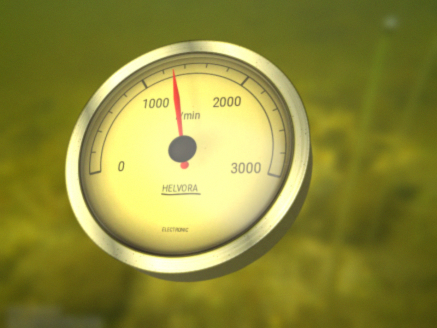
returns 1300 rpm
